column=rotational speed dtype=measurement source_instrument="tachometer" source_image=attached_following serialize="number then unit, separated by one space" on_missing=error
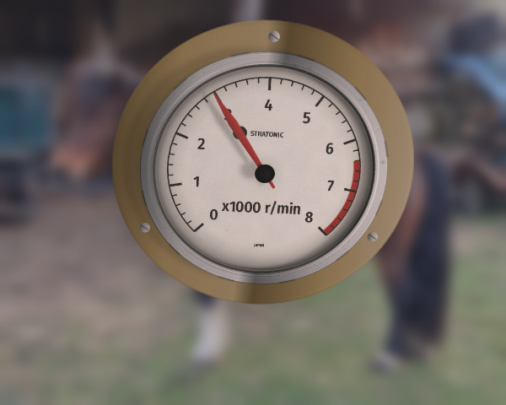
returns 3000 rpm
